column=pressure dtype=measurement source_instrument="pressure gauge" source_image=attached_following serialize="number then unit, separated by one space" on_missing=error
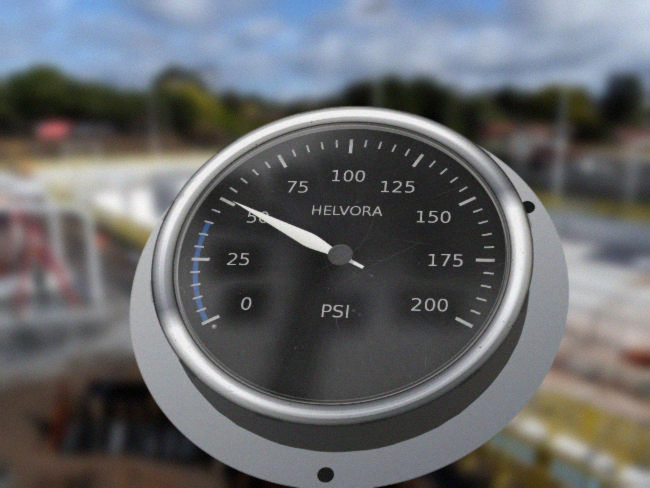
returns 50 psi
